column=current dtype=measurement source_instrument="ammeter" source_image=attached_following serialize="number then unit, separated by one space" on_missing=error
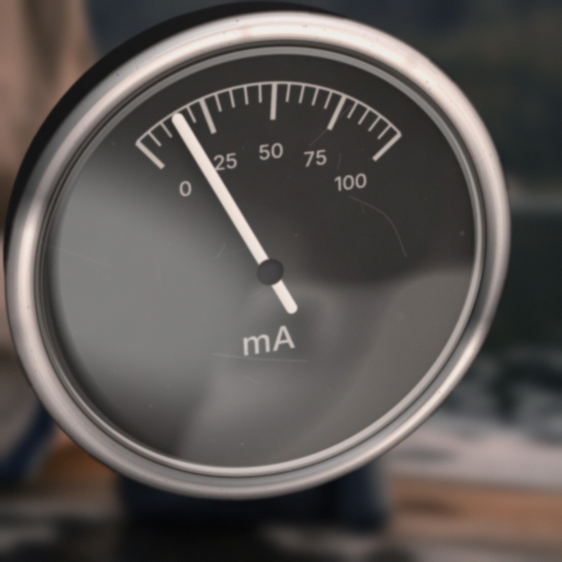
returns 15 mA
